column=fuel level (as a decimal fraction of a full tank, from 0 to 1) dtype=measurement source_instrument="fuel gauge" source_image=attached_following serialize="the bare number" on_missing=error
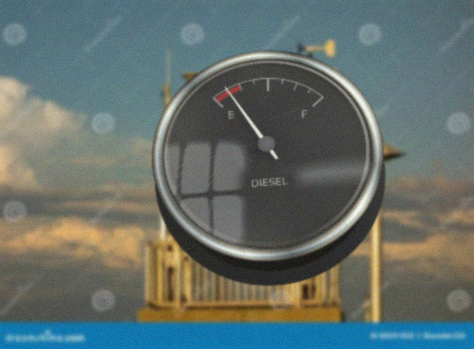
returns 0.125
